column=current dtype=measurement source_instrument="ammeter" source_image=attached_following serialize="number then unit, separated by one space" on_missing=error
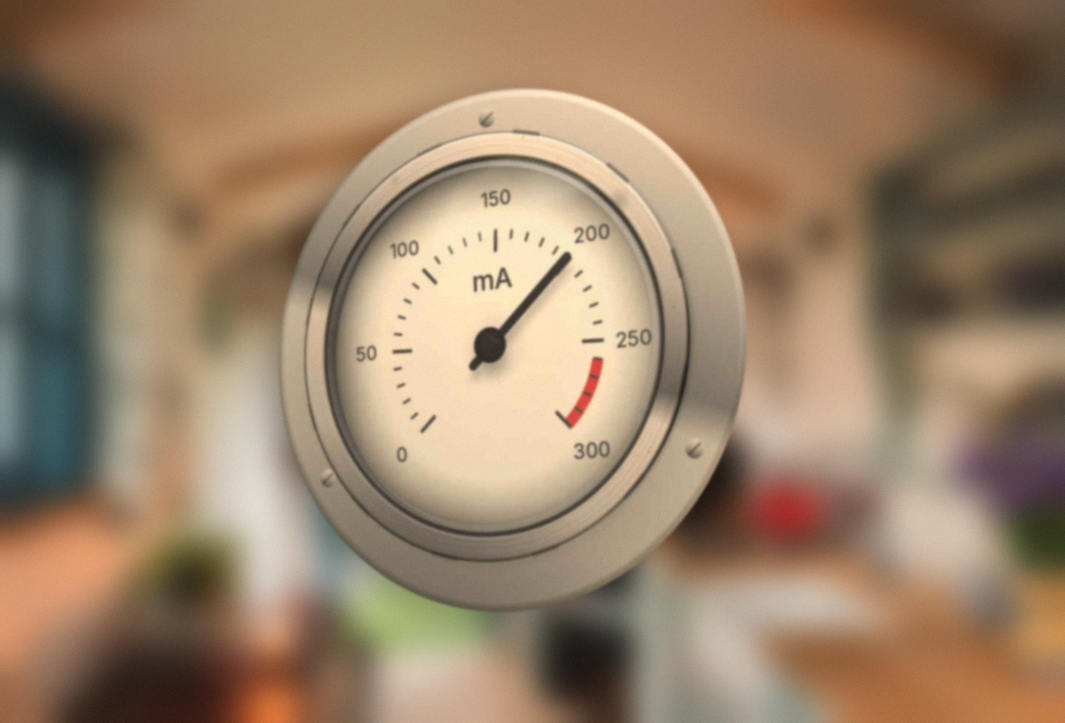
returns 200 mA
